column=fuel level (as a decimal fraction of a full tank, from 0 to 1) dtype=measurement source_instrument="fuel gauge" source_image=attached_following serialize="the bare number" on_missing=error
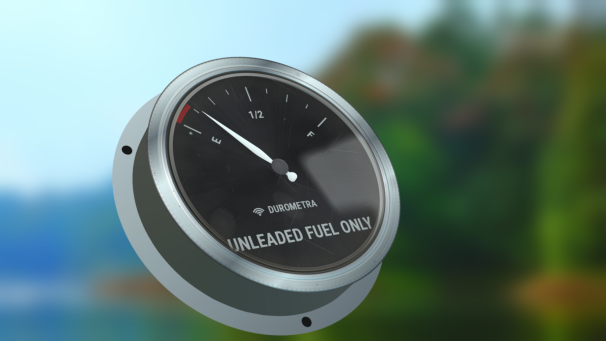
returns 0.125
